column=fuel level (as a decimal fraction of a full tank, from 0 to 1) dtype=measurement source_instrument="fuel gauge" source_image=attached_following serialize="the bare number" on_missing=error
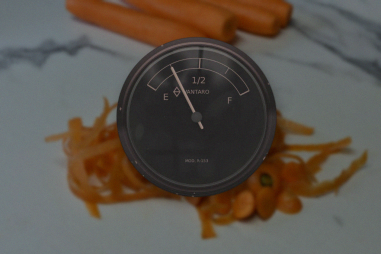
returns 0.25
